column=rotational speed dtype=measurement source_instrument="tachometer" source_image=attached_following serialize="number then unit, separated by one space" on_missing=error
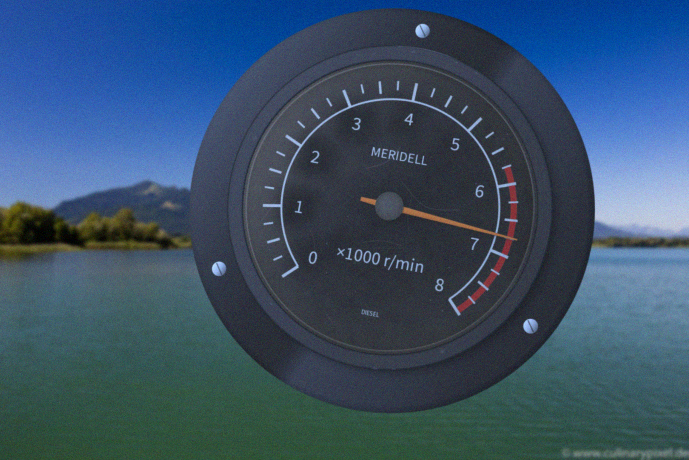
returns 6750 rpm
